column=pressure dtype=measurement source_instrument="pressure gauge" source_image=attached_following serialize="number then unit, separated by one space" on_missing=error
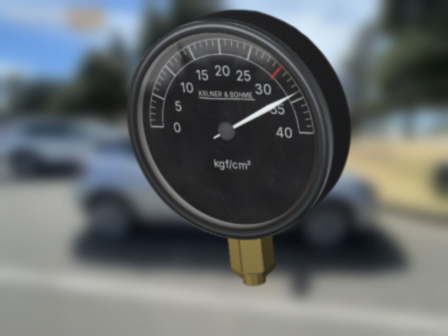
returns 34 kg/cm²
